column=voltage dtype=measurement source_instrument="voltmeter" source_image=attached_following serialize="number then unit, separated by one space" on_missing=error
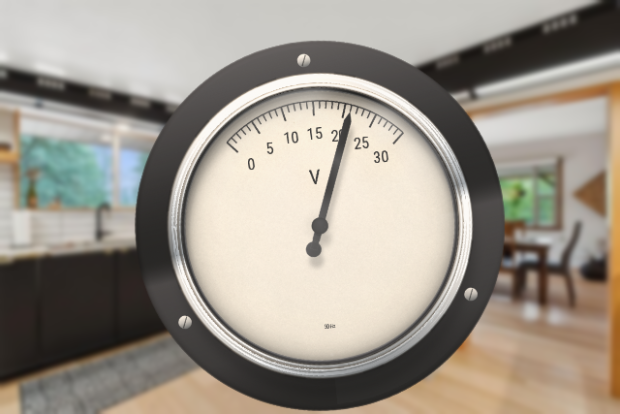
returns 21 V
